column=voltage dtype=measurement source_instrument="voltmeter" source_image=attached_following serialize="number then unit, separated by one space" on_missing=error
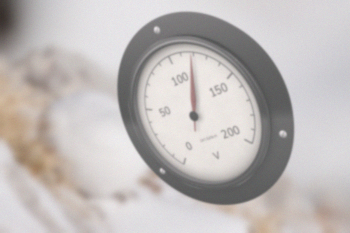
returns 120 V
